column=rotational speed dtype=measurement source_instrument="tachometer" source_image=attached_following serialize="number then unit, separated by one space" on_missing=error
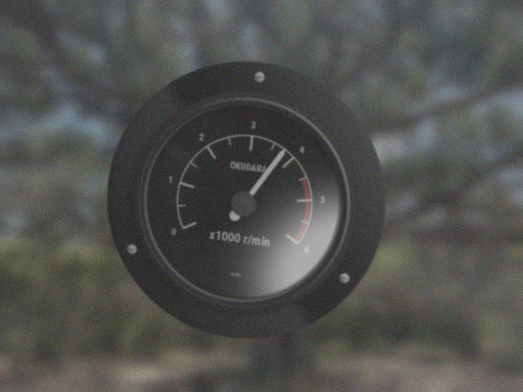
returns 3750 rpm
